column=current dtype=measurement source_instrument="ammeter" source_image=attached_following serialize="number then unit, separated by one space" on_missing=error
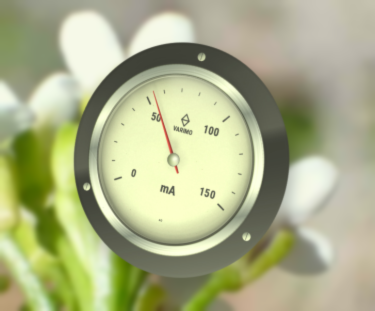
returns 55 mA
